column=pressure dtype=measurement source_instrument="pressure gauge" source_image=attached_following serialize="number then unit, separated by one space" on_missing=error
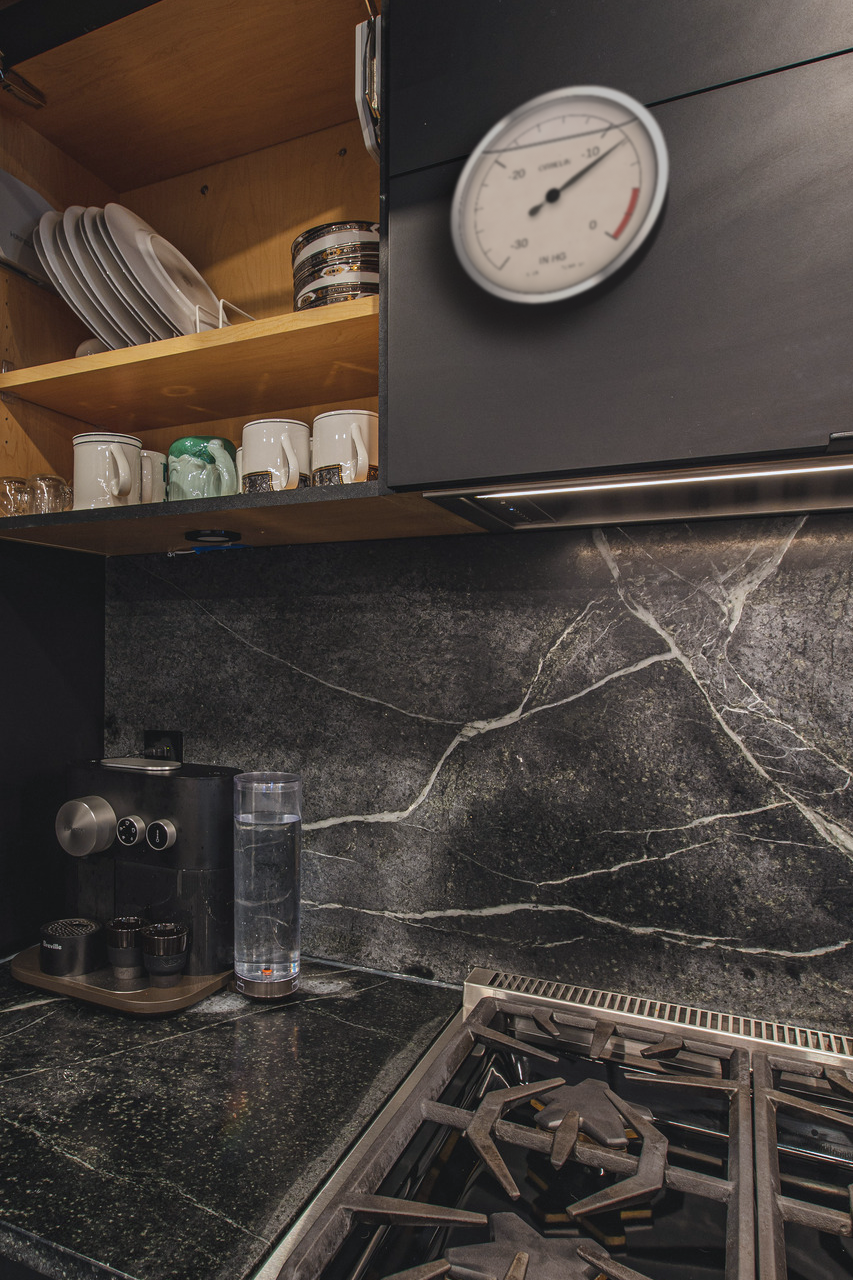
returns -8 inHg
